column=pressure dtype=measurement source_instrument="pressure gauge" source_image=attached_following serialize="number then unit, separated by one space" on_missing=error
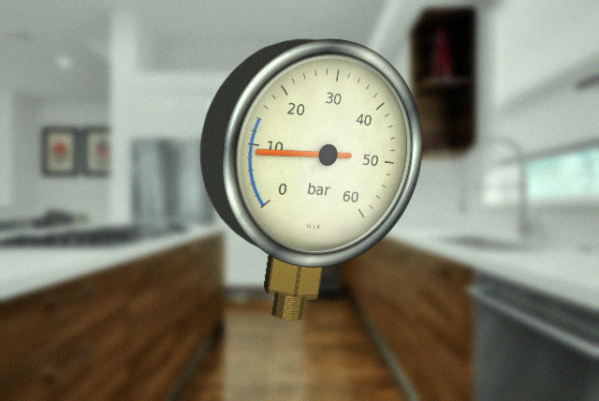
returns 9 bar
